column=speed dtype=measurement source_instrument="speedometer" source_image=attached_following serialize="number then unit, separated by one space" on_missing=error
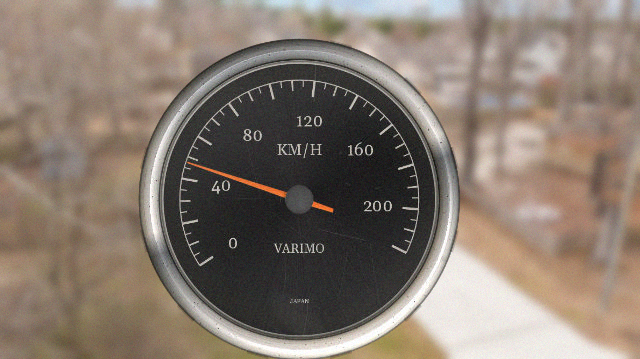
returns 47.5 km/h
